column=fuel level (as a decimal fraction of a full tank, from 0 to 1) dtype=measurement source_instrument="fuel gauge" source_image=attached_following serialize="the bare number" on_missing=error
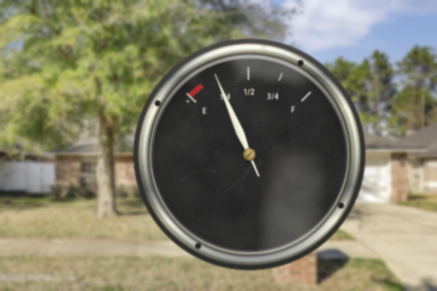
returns 0.25
